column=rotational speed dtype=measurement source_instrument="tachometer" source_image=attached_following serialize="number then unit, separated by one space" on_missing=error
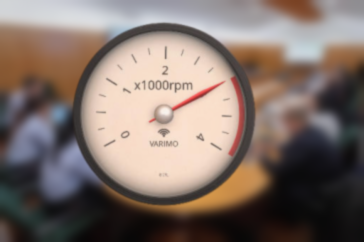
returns 3000 rpm
